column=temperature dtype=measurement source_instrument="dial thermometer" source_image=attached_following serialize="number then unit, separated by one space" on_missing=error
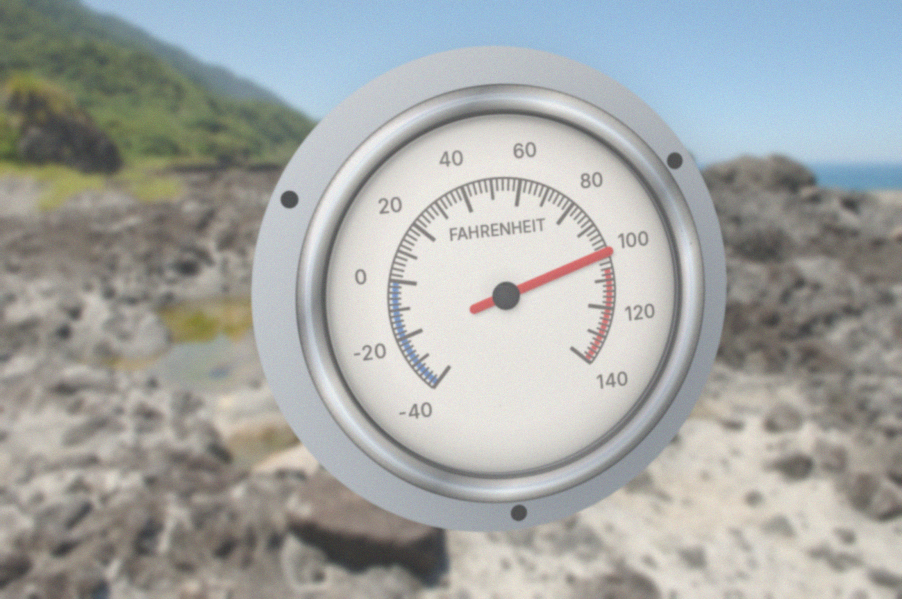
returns 100 °F
